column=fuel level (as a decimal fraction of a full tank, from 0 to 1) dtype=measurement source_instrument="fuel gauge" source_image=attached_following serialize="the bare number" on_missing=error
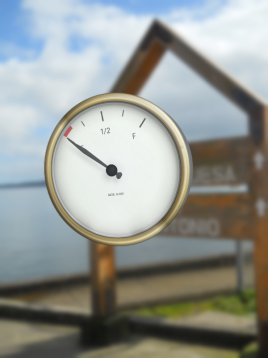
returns 0
